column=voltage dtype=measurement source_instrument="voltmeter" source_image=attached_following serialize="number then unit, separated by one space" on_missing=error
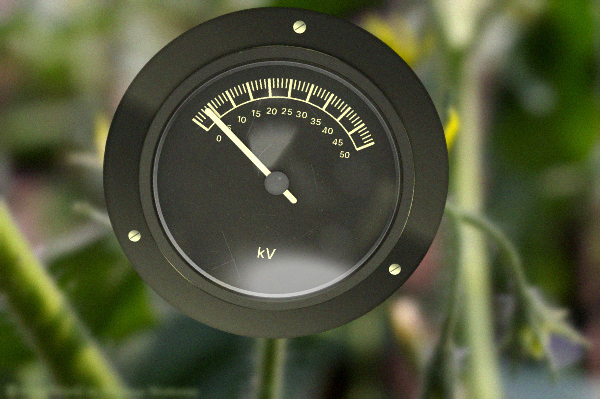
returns 4 kV
